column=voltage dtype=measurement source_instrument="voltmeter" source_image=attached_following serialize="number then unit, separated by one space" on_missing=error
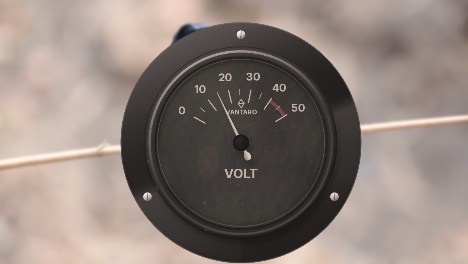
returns 15 V
